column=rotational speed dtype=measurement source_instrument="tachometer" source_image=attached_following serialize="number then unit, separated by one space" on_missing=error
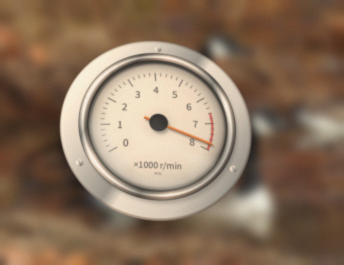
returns 7800 rpm
